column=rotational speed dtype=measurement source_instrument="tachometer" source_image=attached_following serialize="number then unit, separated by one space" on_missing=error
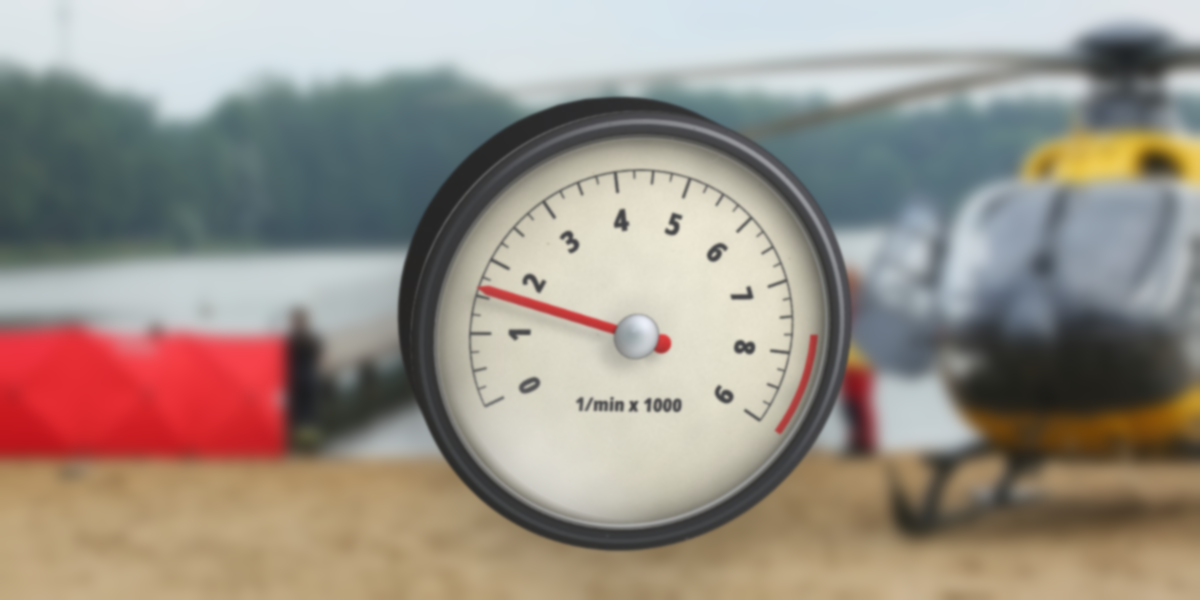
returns 1625 rpm
